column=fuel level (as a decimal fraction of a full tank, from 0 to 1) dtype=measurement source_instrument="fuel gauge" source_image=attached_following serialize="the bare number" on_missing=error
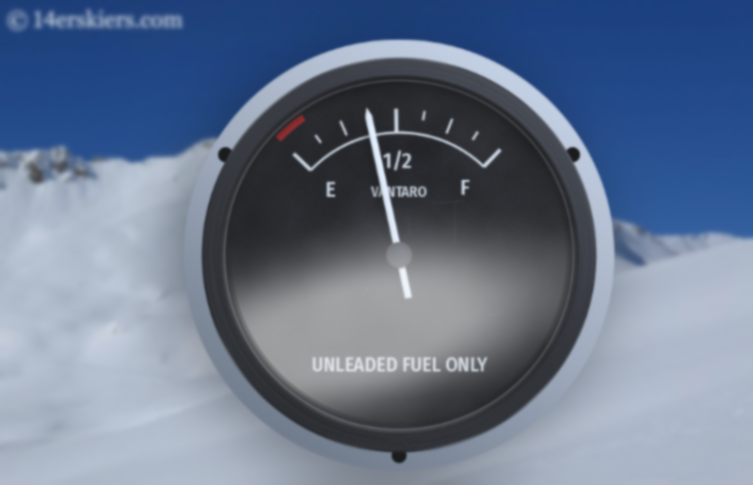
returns 0.375
